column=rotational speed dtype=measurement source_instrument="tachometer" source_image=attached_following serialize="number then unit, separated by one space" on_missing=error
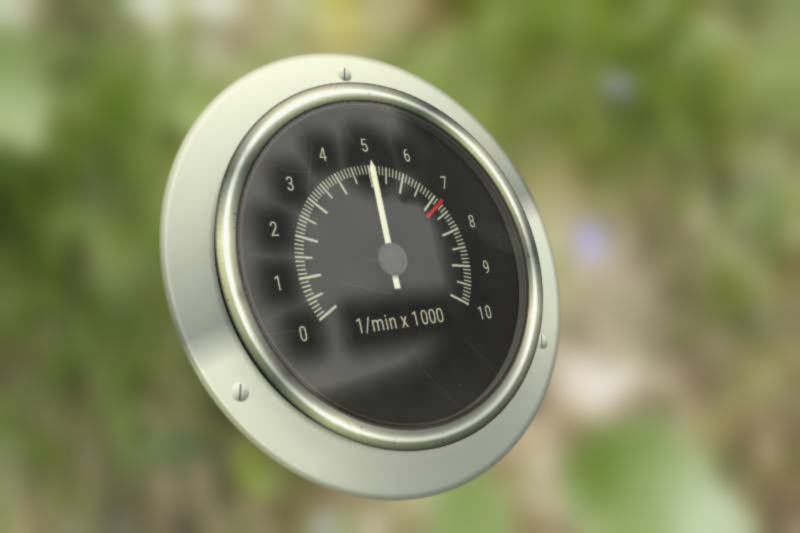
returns 5000 rpm
